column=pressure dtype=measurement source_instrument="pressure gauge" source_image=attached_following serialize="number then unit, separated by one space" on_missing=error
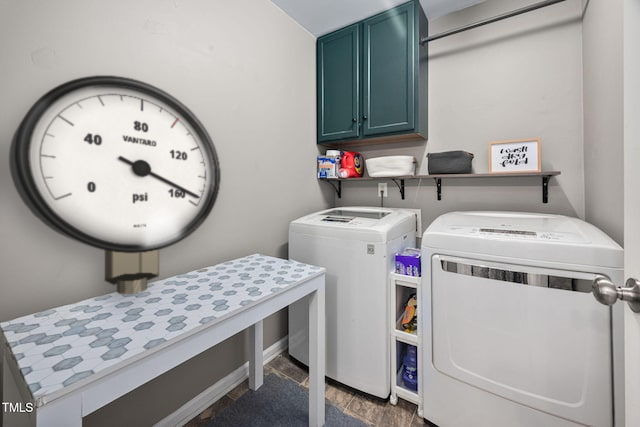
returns 155 psi
